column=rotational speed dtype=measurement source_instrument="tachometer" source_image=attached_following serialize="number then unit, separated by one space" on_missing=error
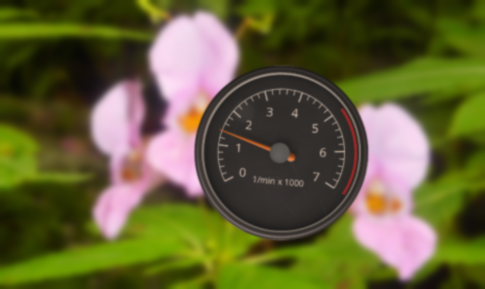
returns 1400 rpm
